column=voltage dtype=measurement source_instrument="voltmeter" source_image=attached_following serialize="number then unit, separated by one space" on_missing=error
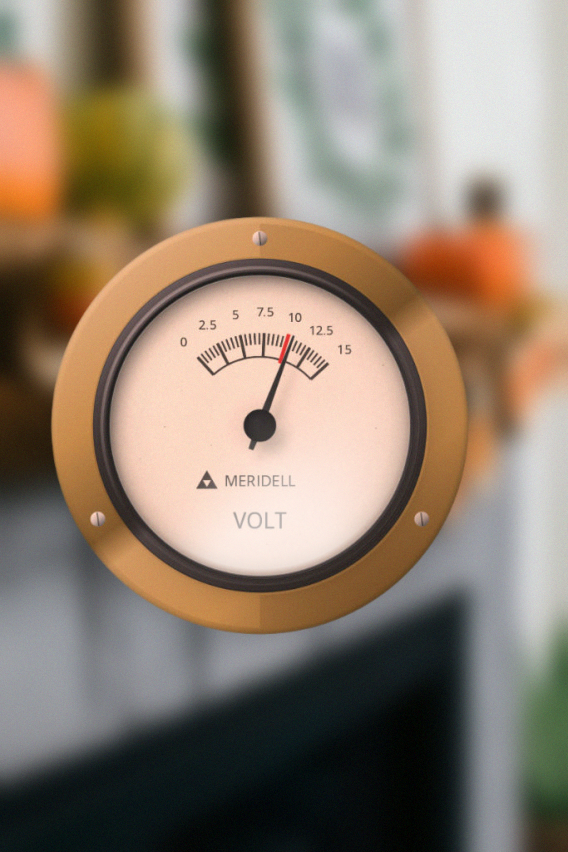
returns 10.5 V
